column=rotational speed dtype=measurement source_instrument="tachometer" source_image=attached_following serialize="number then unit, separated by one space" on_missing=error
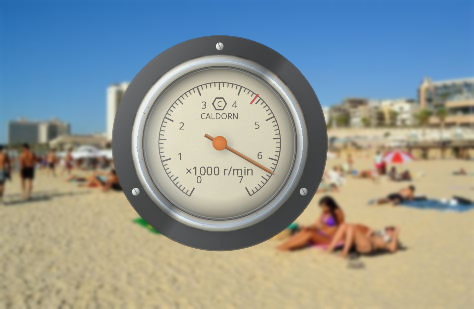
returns 6300 rpm
